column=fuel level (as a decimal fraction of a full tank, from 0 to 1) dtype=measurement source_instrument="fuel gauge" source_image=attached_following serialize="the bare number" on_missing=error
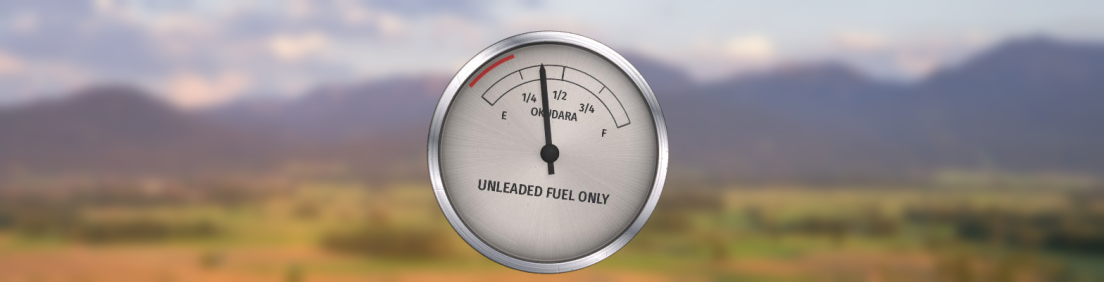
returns 0.375
